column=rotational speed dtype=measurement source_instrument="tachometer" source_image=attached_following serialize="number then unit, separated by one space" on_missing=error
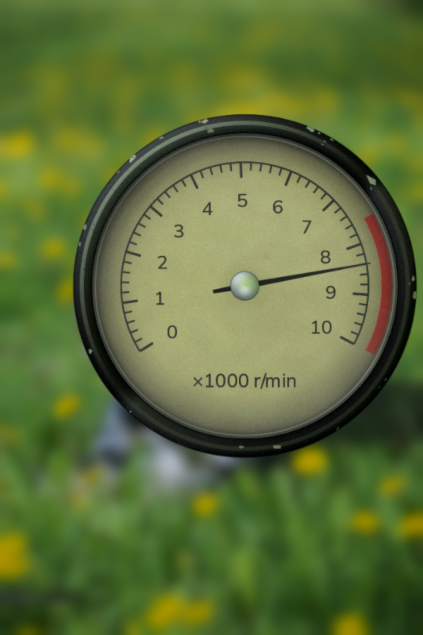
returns 8400 rpm
